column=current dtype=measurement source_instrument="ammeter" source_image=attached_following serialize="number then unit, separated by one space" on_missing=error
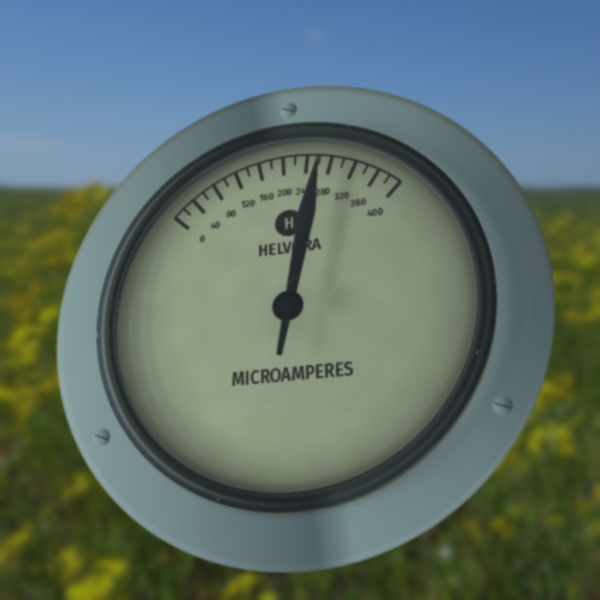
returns 260 µA
